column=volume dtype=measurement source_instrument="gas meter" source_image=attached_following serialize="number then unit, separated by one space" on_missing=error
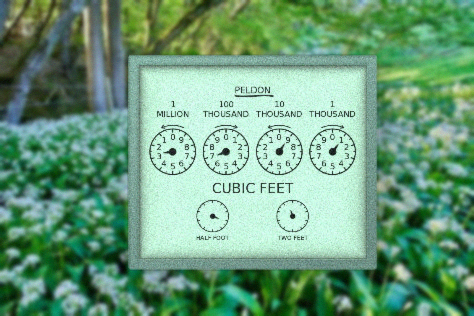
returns 269100 ft³
